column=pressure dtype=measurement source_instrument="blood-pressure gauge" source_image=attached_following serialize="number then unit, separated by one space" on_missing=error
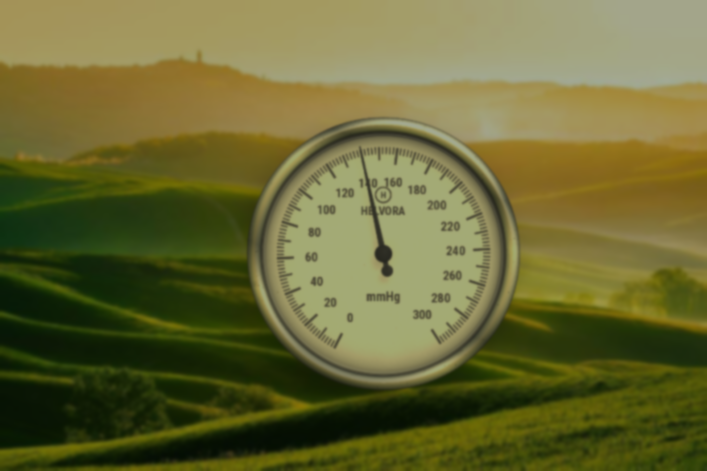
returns 140 mmHg
